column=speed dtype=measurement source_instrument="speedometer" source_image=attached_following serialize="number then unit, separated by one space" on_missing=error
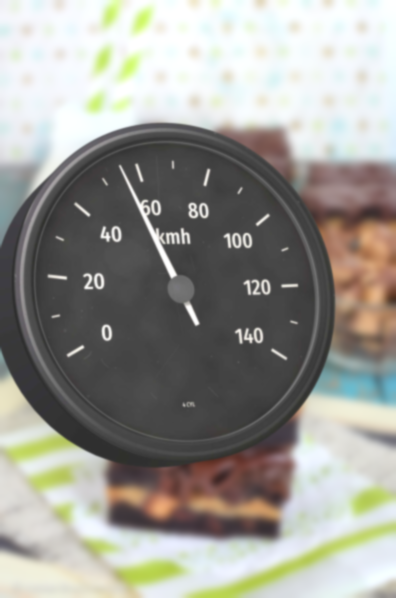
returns 55 km/h
